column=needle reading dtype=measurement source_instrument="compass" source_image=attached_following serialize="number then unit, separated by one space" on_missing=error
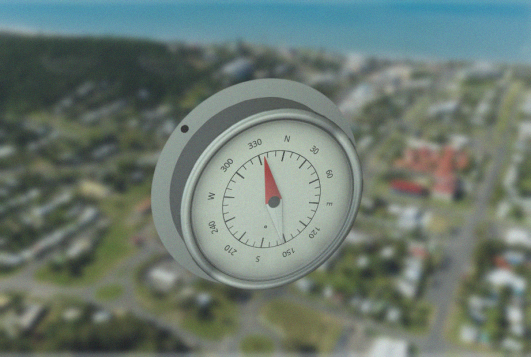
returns 335 °
